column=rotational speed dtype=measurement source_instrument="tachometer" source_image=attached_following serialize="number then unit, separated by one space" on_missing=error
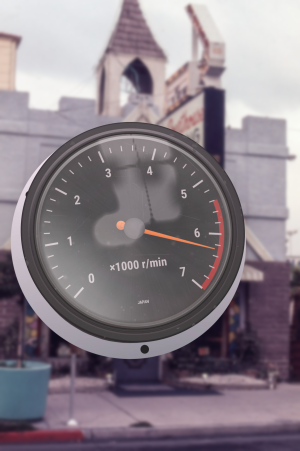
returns 6300 rpm
